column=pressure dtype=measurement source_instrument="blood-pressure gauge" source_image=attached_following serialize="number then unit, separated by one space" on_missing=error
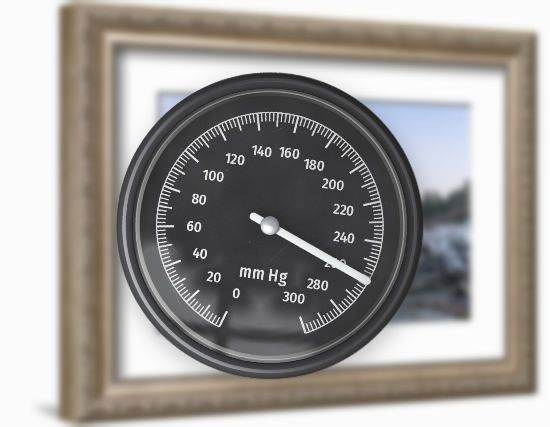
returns 260 mmHg
